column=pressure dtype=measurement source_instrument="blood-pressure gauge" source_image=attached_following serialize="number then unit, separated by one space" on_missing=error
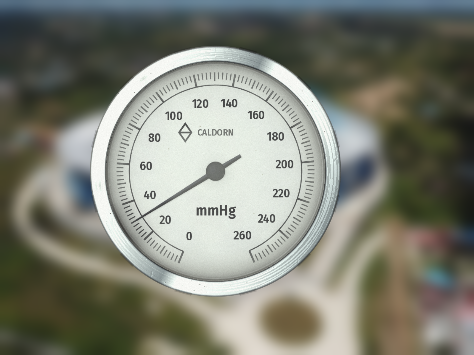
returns 30 mmHg
